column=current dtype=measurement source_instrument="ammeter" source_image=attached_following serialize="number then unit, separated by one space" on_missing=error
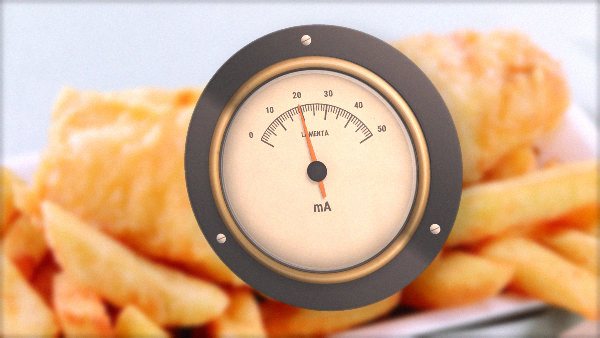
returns 20 mA
